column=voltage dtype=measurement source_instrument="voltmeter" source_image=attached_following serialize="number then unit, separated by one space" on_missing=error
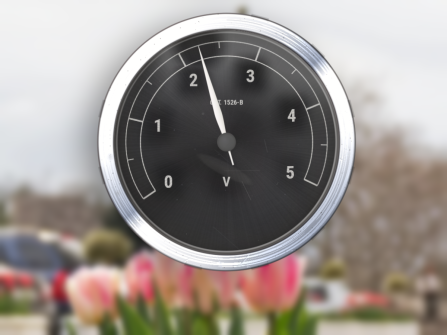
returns 2.25 V
